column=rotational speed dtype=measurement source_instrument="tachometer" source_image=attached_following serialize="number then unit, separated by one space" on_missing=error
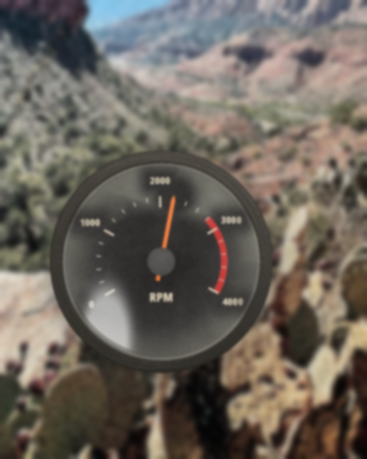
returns 2200 rpm
